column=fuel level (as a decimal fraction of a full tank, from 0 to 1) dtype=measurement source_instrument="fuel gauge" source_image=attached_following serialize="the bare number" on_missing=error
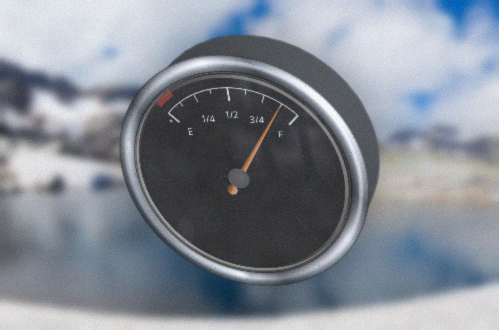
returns 0.875
